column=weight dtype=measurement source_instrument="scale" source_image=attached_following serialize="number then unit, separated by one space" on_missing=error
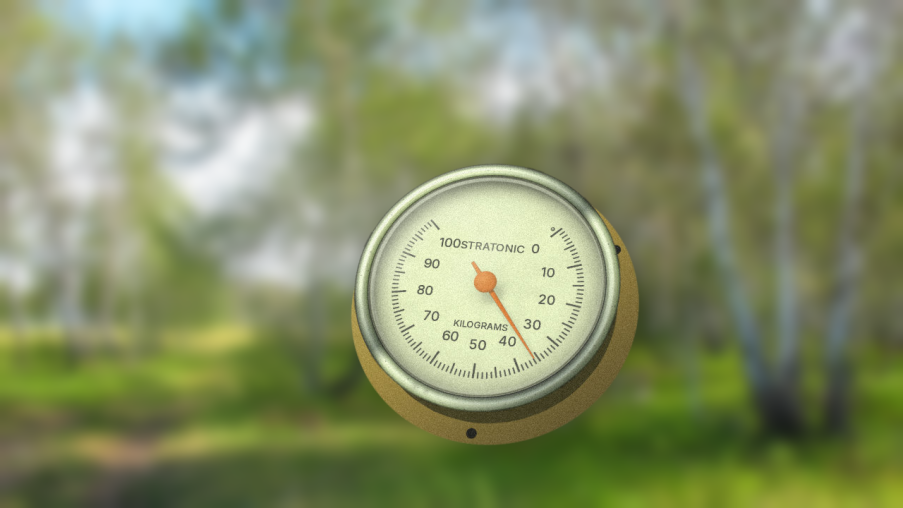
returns 36 kg
